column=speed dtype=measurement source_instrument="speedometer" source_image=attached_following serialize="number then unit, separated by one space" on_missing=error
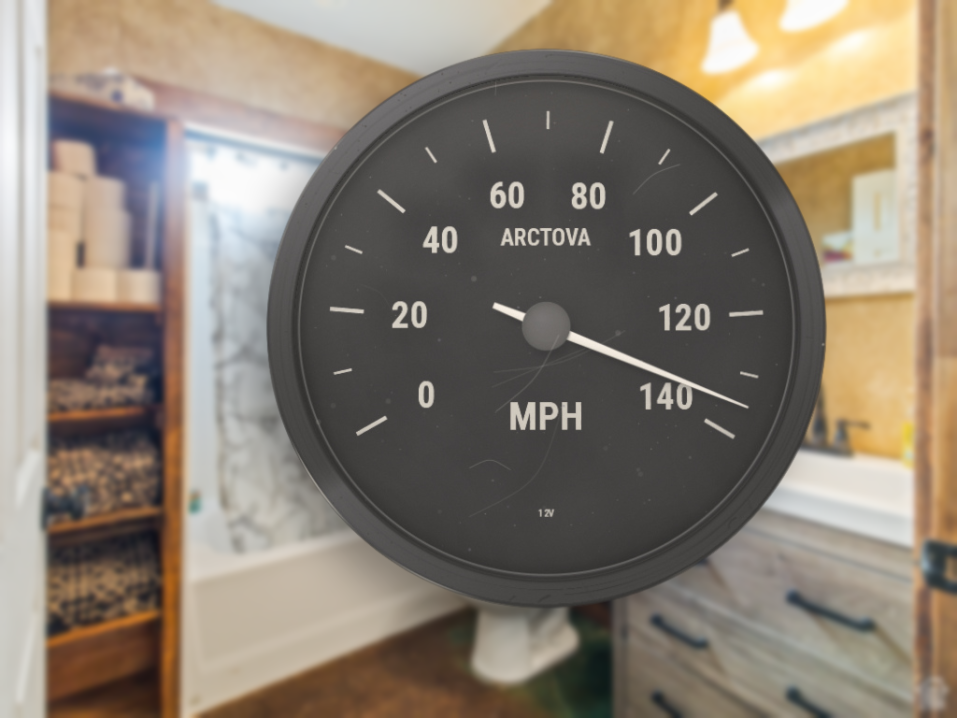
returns 135 mph
